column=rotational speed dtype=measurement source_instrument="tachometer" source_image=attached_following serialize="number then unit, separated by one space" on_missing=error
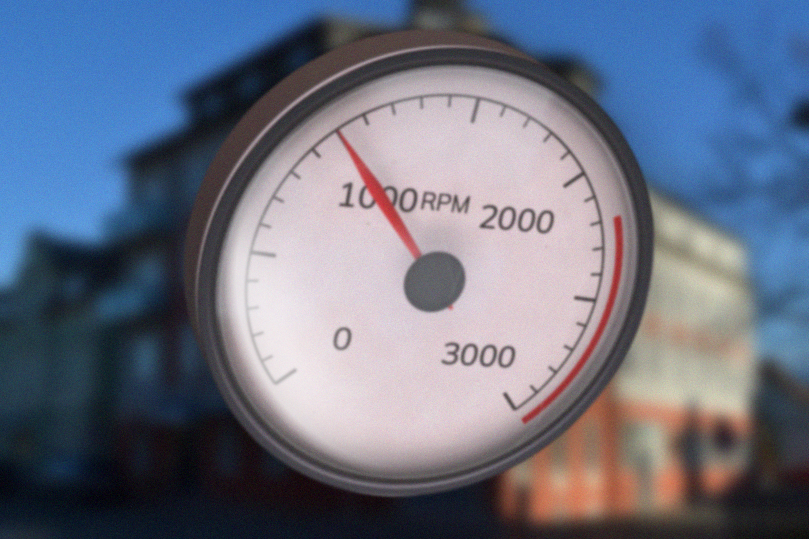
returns 1000 rpm
